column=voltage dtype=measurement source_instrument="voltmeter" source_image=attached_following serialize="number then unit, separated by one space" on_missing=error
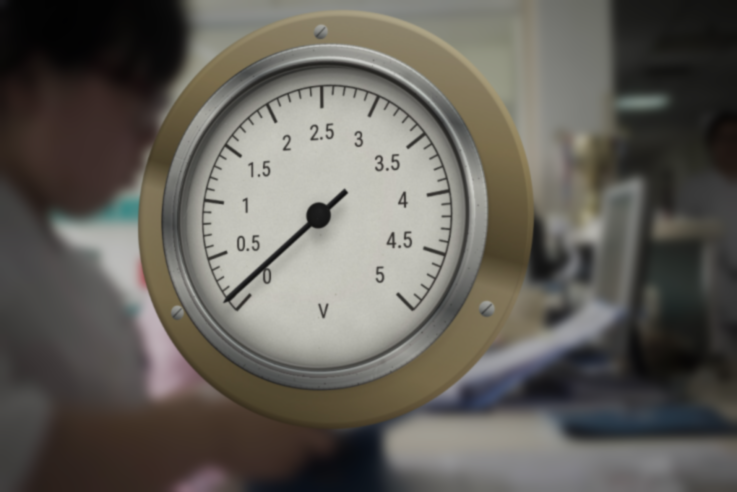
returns 0.1 V
